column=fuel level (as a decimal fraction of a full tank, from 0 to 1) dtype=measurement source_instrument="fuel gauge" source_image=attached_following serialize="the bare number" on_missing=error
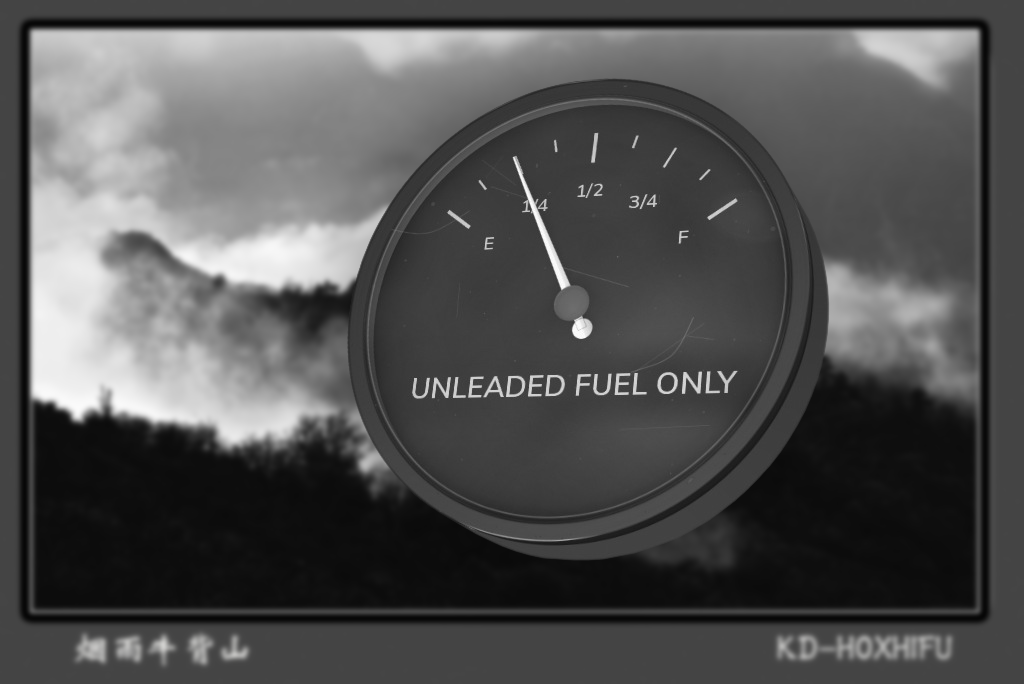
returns 0.25
